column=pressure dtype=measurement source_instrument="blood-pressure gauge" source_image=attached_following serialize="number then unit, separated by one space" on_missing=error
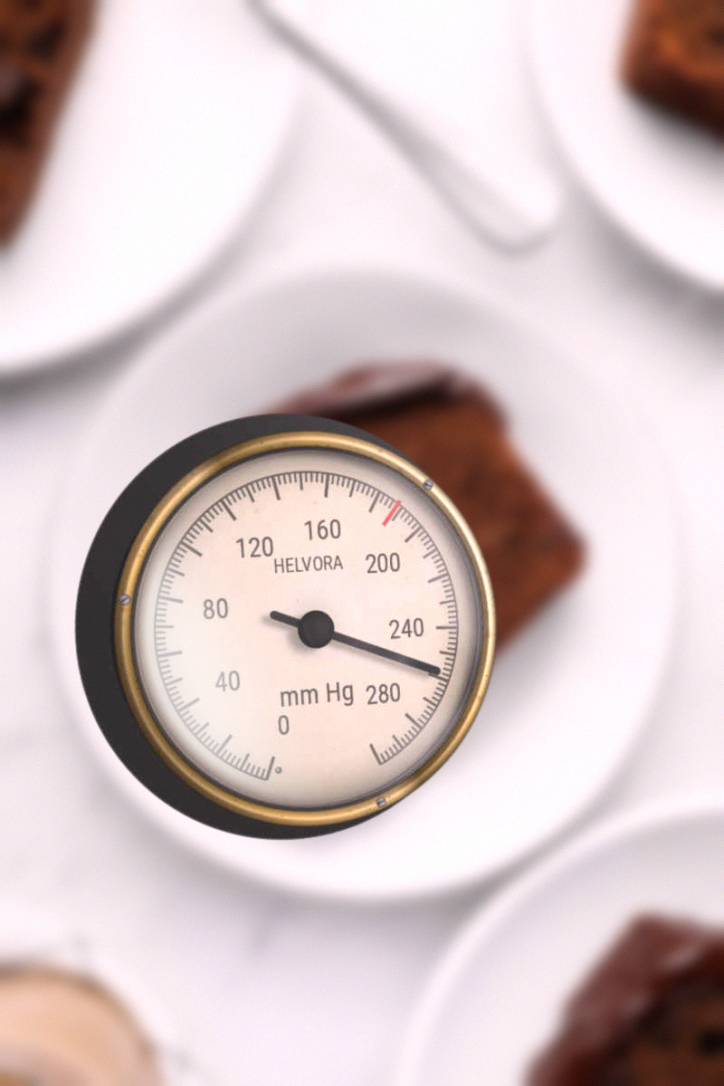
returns 258 mmHg
